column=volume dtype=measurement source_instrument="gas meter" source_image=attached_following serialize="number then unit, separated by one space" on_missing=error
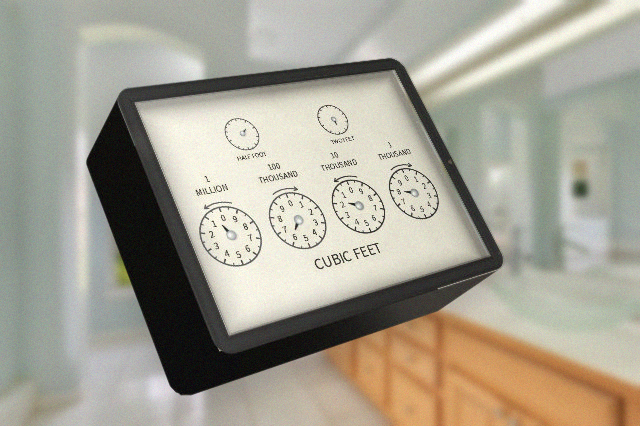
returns 61800 ft³
